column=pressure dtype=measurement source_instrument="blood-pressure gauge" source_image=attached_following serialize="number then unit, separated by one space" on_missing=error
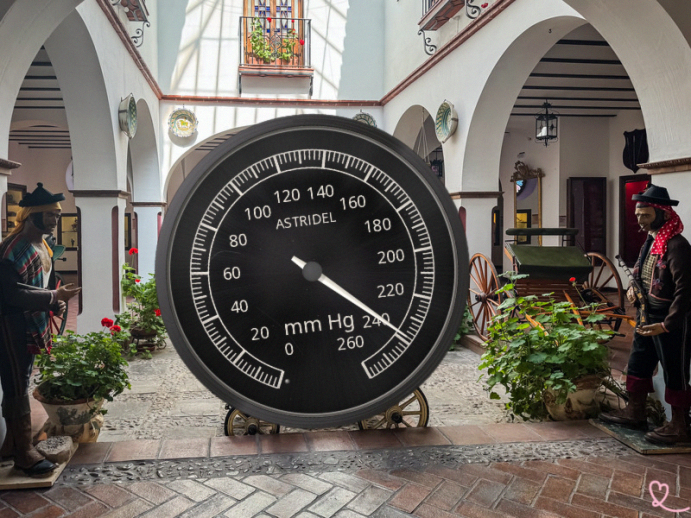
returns 238 mmHg
